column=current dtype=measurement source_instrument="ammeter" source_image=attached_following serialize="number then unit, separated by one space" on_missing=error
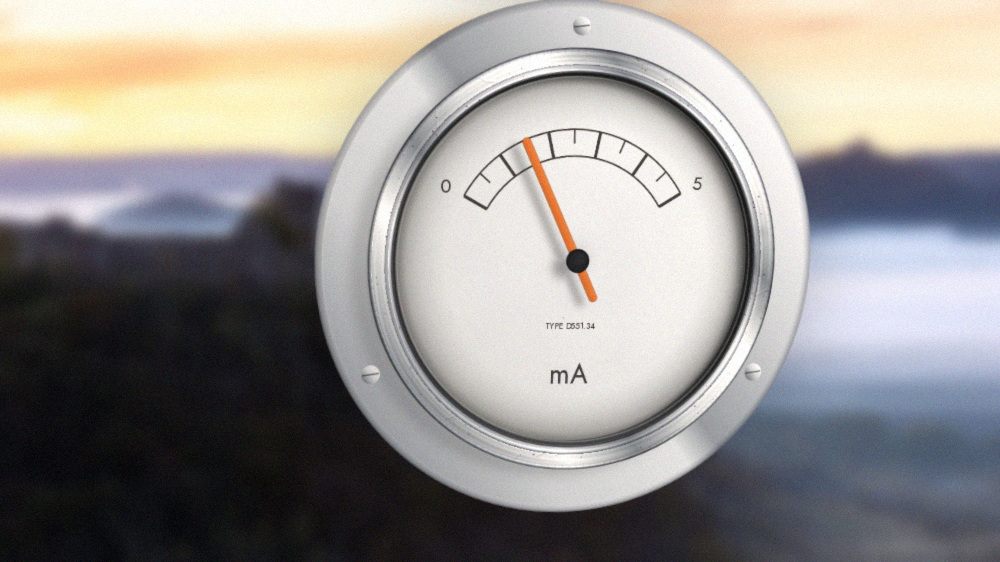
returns 1.5 mA
